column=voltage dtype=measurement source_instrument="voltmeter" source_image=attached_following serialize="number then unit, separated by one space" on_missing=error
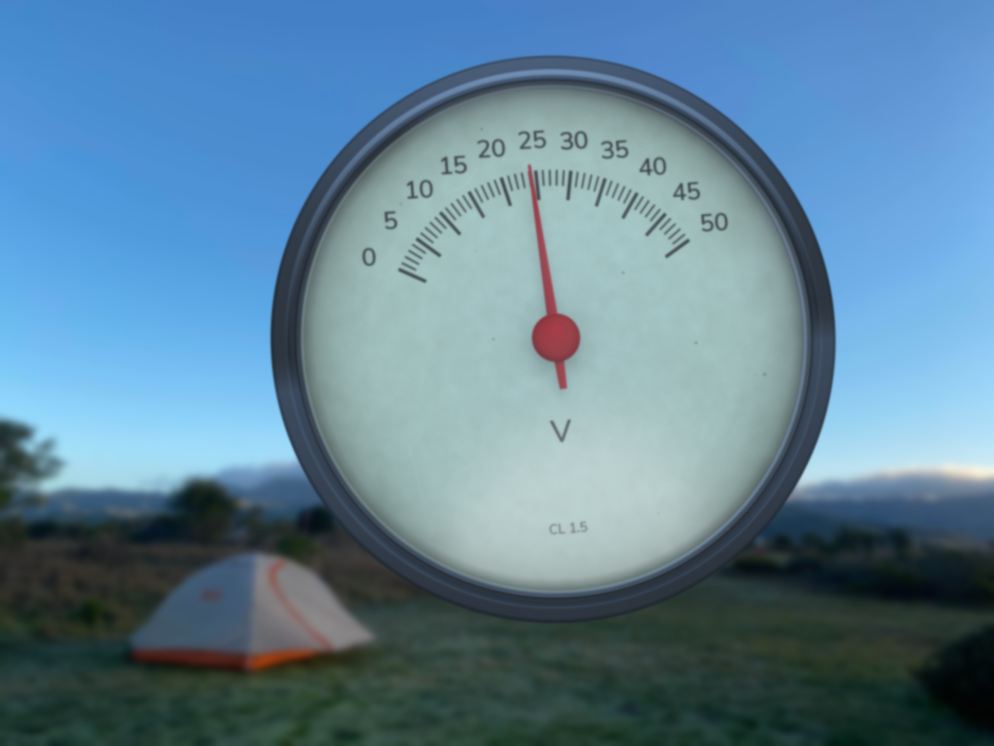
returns 24 V
